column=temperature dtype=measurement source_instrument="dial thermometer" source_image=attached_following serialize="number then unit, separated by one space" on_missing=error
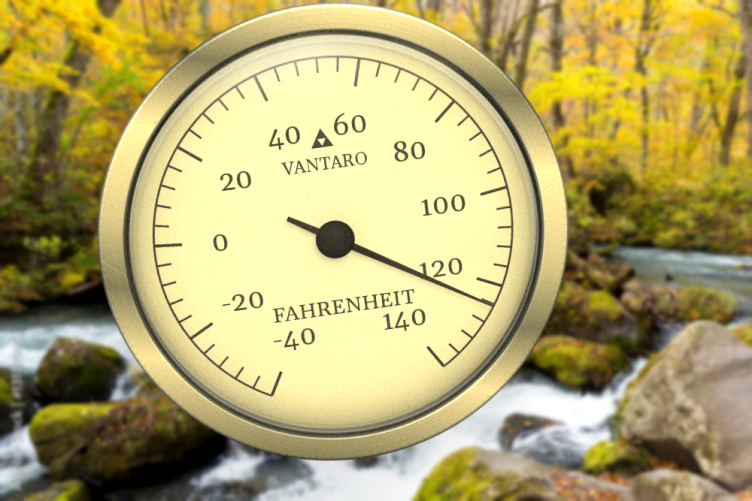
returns 124 °F
